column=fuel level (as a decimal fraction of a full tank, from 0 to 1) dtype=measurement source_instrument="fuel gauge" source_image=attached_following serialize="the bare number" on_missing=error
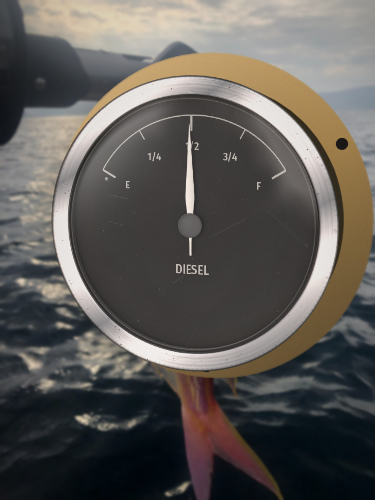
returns 0.5
